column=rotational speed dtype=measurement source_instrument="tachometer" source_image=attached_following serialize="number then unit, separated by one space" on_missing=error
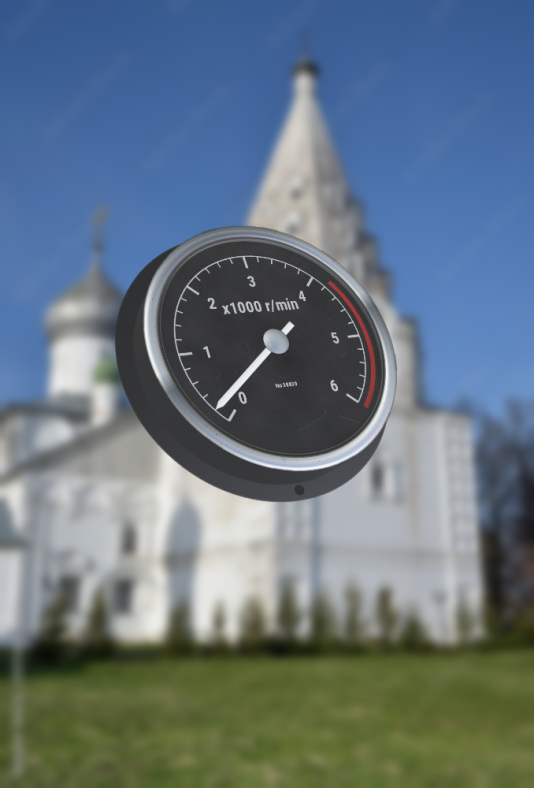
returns 200 rpm
